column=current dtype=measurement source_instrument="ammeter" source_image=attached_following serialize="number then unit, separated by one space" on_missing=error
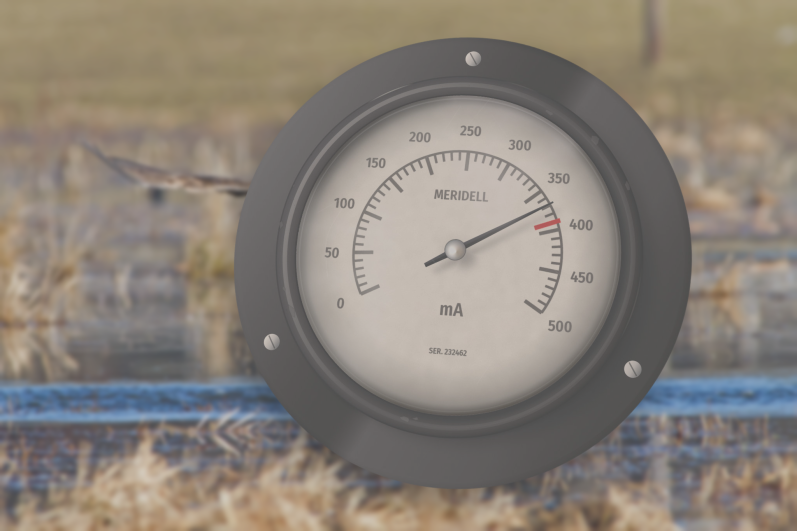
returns 370 mA
